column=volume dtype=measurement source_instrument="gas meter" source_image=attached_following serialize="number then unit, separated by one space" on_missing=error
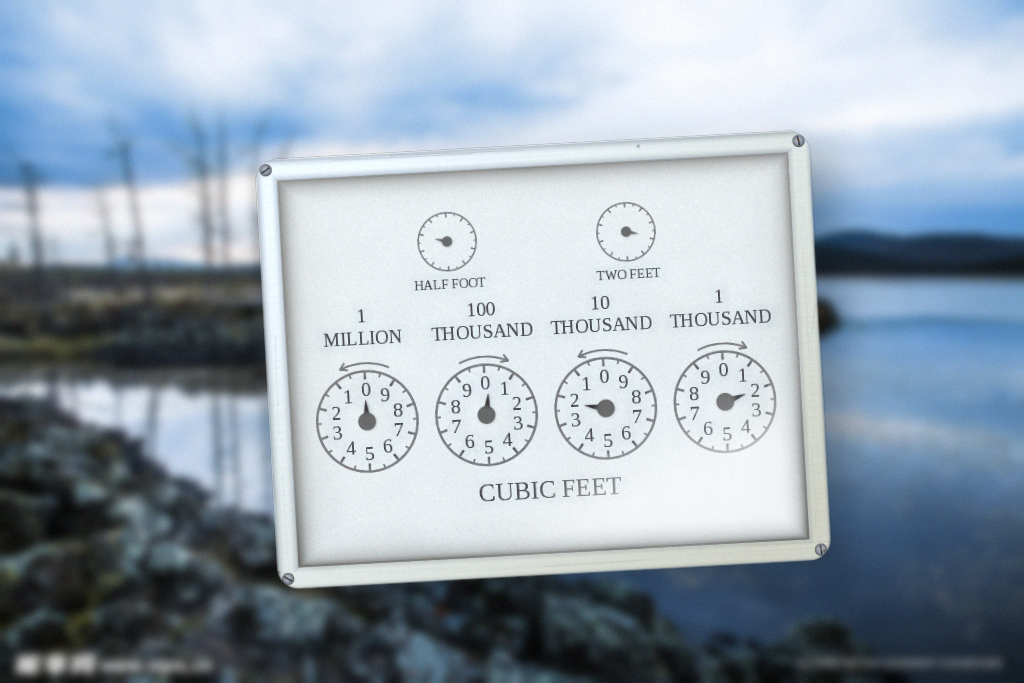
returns 2200 ft³
